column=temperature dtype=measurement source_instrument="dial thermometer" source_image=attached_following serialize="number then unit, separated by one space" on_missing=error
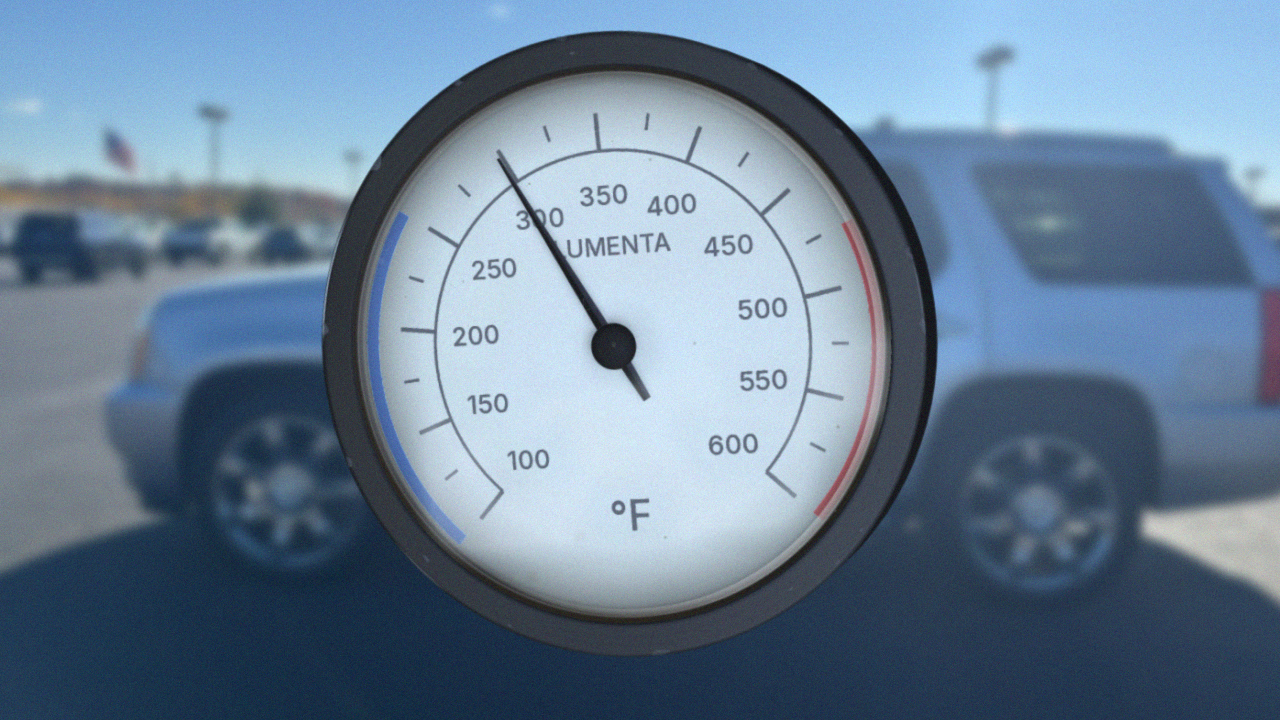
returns 300 °F
